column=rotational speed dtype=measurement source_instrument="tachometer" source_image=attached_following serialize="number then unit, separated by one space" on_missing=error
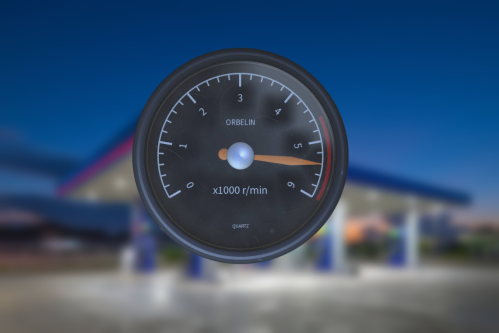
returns 5400 rpm
